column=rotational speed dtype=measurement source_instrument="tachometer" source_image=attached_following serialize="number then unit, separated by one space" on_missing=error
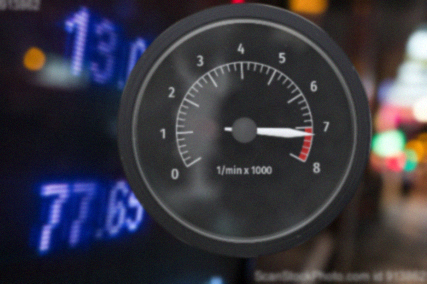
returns 7200 rpm
